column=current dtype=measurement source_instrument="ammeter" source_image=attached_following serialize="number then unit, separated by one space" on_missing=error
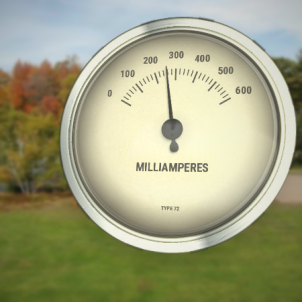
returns 260 mA
